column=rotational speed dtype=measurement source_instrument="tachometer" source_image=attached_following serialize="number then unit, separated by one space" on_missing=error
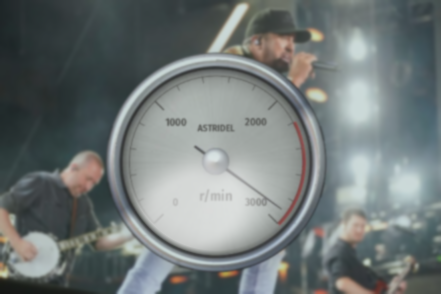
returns 2900 rpm
